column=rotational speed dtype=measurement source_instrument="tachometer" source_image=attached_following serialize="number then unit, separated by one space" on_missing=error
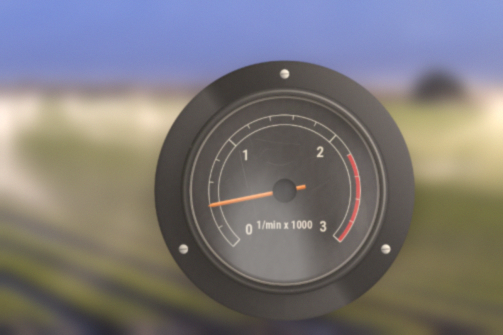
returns 400 rpm
